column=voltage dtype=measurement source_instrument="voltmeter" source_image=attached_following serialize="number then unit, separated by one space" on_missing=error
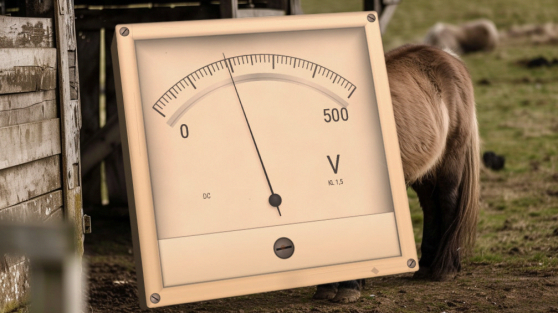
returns 190 V
